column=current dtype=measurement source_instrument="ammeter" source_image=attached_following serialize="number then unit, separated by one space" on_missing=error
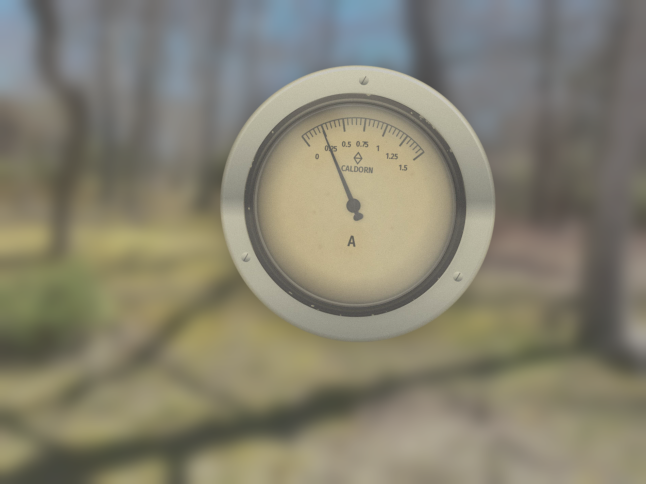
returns 0.25 A
